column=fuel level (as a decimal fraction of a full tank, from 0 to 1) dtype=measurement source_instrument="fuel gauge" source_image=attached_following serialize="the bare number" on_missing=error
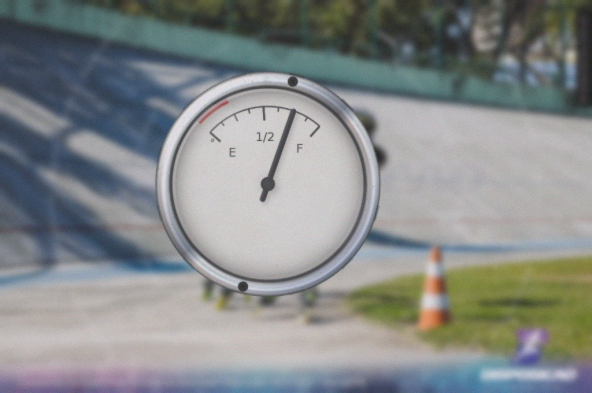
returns 0.75
